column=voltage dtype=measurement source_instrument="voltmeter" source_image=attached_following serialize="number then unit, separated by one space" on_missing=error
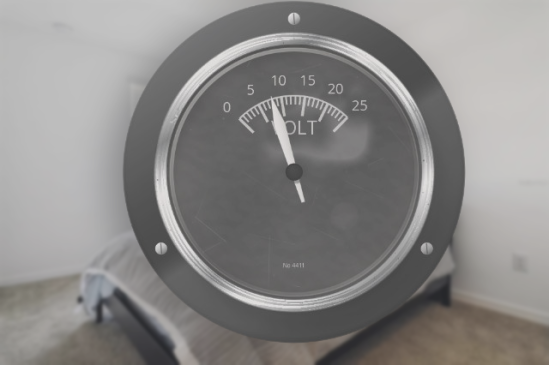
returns 8 V
